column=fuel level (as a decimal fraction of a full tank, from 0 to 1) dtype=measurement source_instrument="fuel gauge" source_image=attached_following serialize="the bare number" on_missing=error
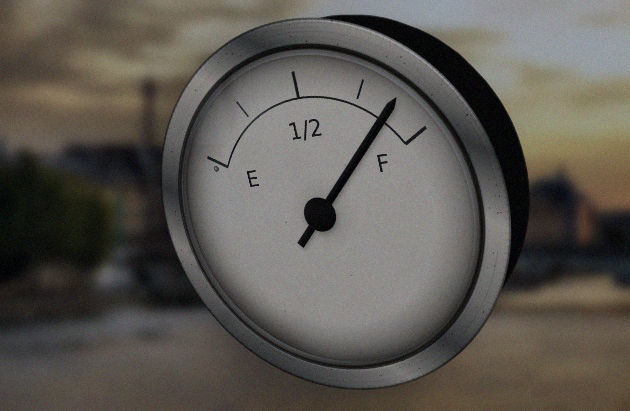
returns 0.875
